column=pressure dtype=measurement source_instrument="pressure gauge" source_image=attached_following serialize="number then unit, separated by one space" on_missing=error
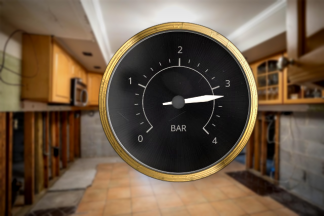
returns 3.2 bar
